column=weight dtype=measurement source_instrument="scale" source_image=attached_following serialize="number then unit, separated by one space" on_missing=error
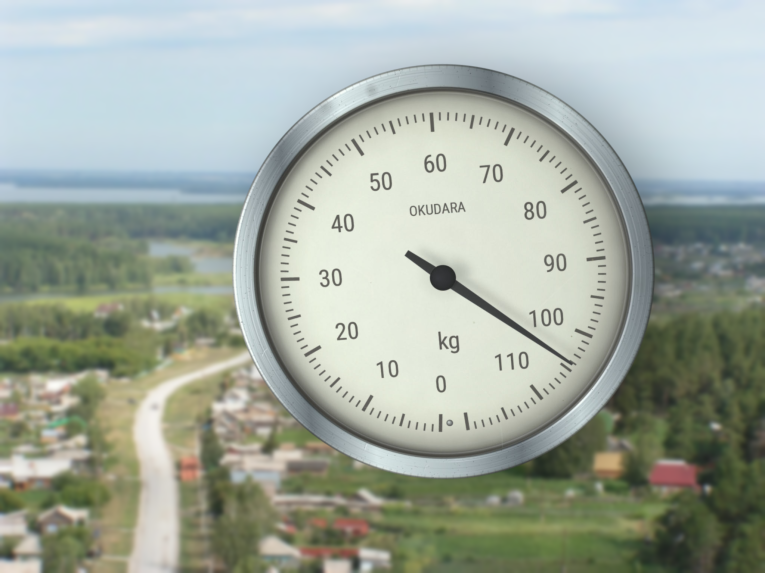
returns 104 kg
